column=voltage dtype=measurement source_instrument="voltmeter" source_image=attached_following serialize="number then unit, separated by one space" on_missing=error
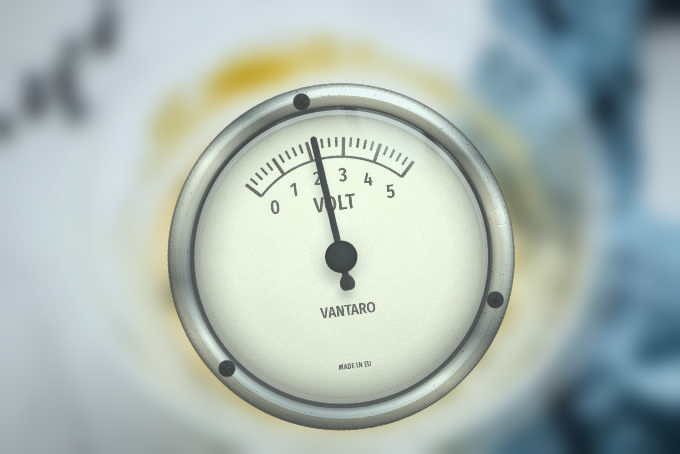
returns 2.2 V
